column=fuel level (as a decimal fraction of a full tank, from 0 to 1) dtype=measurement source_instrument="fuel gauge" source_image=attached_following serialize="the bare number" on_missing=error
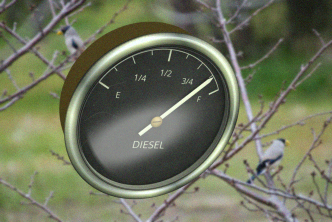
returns 0.875
